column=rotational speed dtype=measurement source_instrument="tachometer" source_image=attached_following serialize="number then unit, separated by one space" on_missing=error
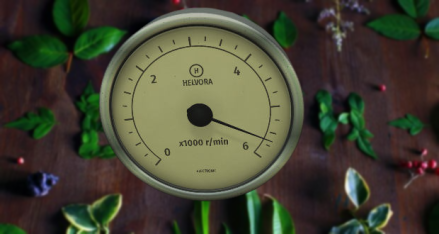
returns 5625 rpm
